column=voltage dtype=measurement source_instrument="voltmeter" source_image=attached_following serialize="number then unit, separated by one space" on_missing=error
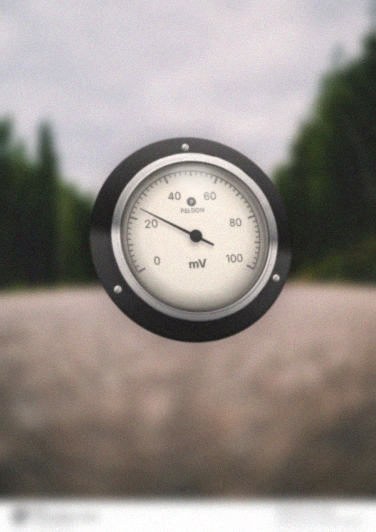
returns 24 mV
